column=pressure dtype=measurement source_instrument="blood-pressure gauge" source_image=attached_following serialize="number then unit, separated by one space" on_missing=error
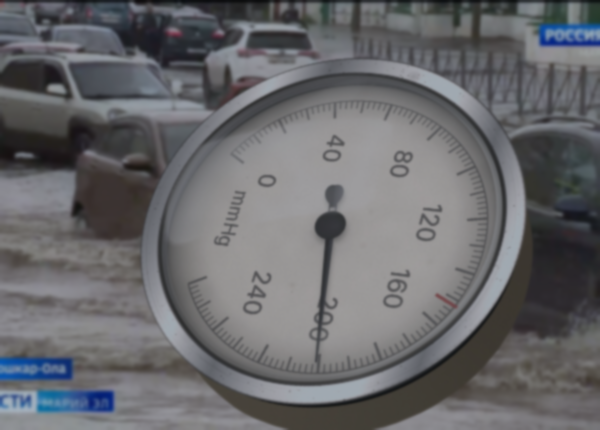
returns 200 mmHg
